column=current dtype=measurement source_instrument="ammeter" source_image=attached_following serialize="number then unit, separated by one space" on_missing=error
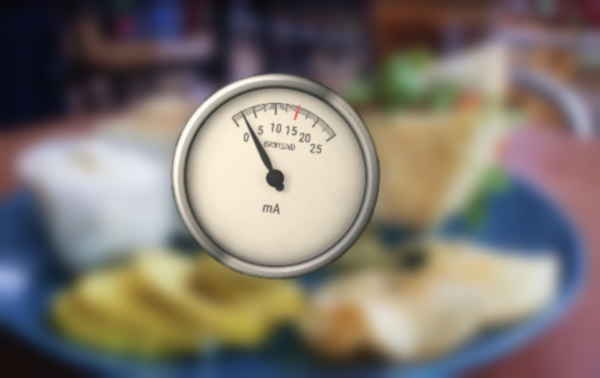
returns 2.5 mA
